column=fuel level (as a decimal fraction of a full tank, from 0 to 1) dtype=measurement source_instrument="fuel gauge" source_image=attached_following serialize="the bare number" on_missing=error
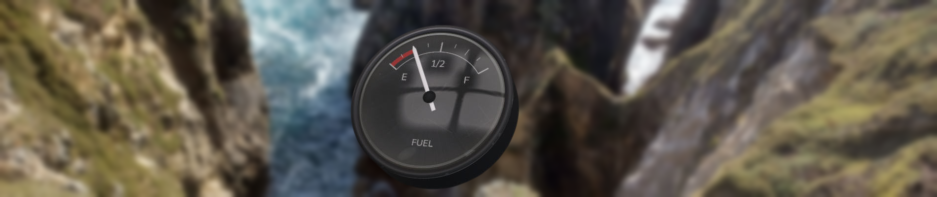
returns 0.25
